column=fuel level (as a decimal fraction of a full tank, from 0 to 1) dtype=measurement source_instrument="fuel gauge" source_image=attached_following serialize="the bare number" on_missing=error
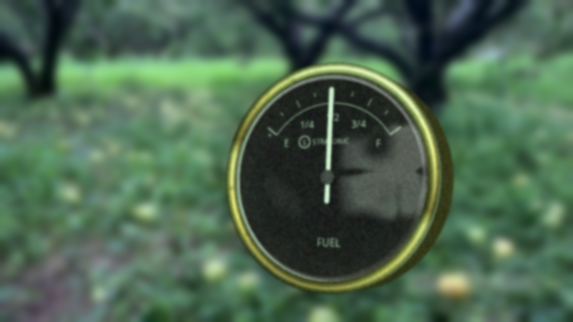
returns 0.5
